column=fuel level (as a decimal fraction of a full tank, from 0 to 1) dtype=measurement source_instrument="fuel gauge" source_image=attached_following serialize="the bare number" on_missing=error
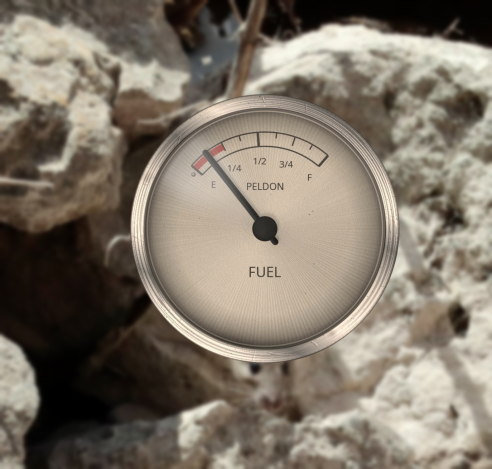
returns 0.125
